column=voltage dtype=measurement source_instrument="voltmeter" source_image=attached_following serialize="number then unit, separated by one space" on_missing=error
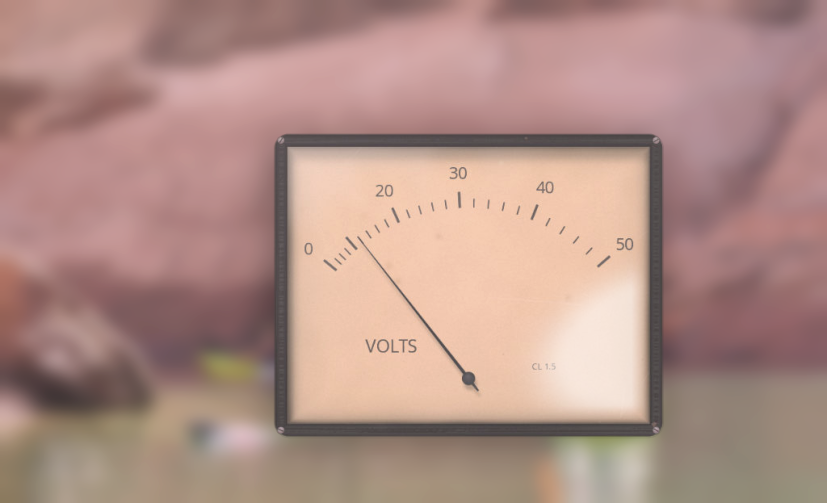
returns 12 V
